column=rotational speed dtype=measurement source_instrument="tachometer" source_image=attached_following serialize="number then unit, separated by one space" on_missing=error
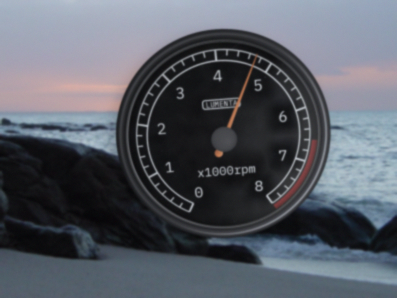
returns 4700 rpm
